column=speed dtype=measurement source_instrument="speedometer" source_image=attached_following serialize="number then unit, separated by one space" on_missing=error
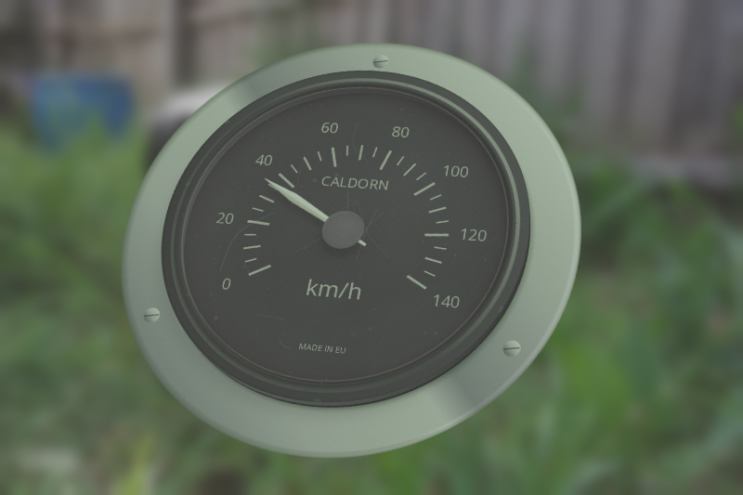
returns 35 km/h
